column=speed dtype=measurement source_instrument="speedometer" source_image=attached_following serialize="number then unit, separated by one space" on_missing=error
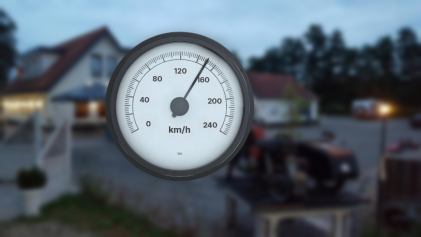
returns 150 km/h
